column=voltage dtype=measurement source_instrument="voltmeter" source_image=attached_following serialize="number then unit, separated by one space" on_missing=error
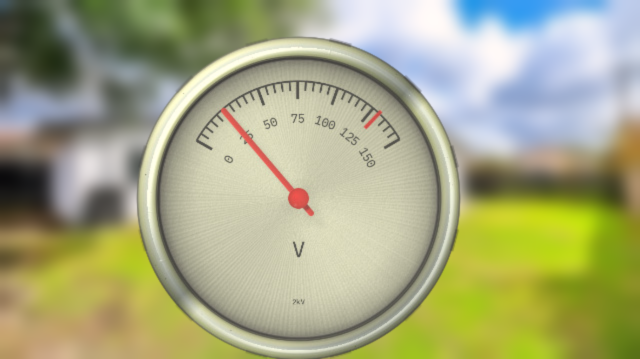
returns 25 V
